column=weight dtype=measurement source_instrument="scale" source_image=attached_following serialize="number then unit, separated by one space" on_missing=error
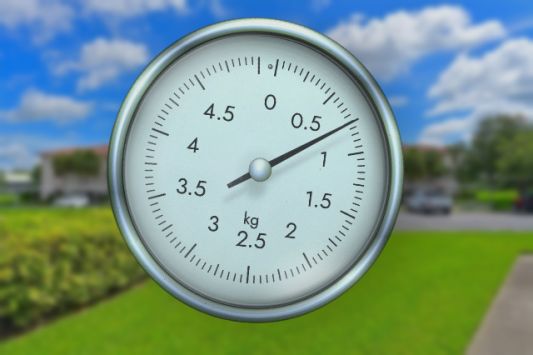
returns 0.75 kg
